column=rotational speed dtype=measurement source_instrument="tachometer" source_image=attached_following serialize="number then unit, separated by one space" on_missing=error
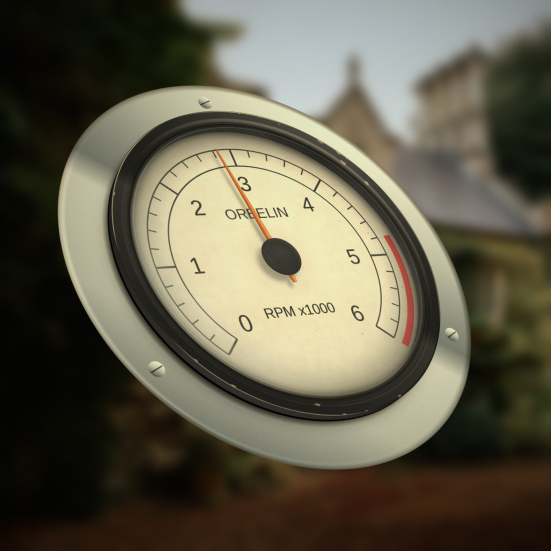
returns 2800 rpm
